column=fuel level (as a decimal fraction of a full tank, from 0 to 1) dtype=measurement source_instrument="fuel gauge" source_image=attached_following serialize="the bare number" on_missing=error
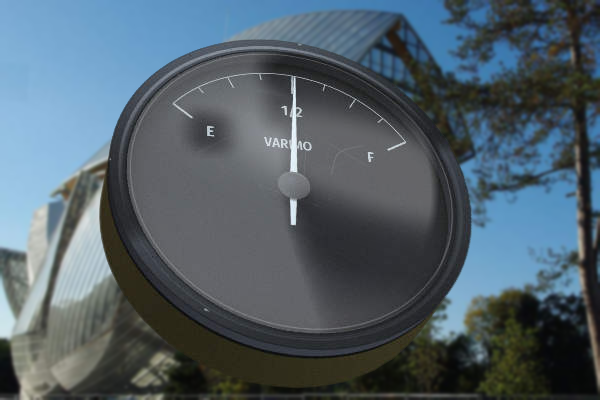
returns 0.5
